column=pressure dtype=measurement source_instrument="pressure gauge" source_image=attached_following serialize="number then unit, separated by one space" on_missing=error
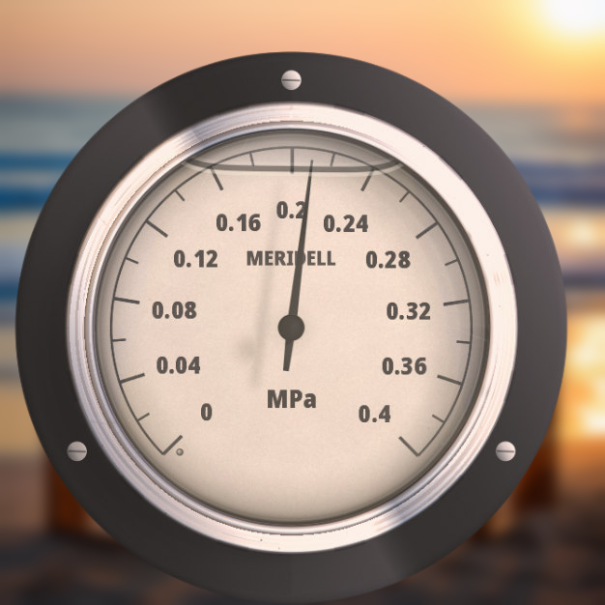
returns 0.21 MPa
